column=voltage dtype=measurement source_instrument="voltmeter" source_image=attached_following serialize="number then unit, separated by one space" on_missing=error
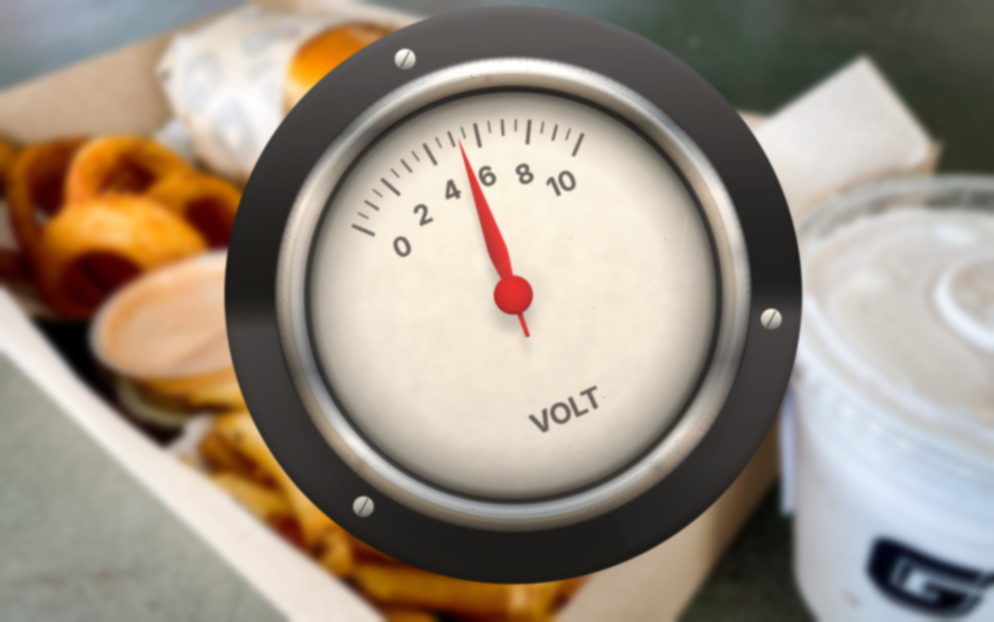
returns 5.25 V
